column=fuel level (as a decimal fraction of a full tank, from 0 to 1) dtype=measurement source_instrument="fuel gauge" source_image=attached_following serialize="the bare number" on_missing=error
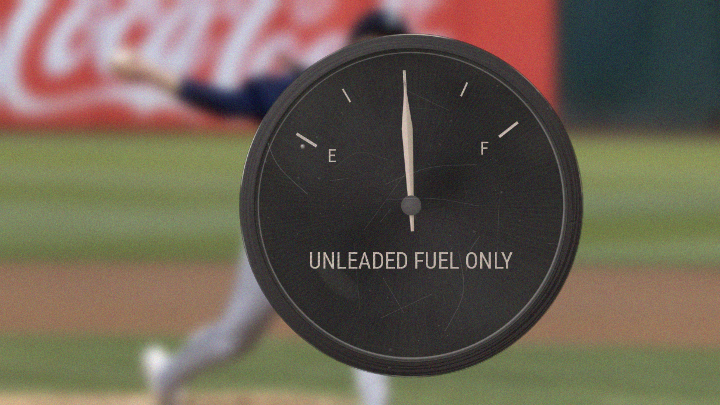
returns 0.5
